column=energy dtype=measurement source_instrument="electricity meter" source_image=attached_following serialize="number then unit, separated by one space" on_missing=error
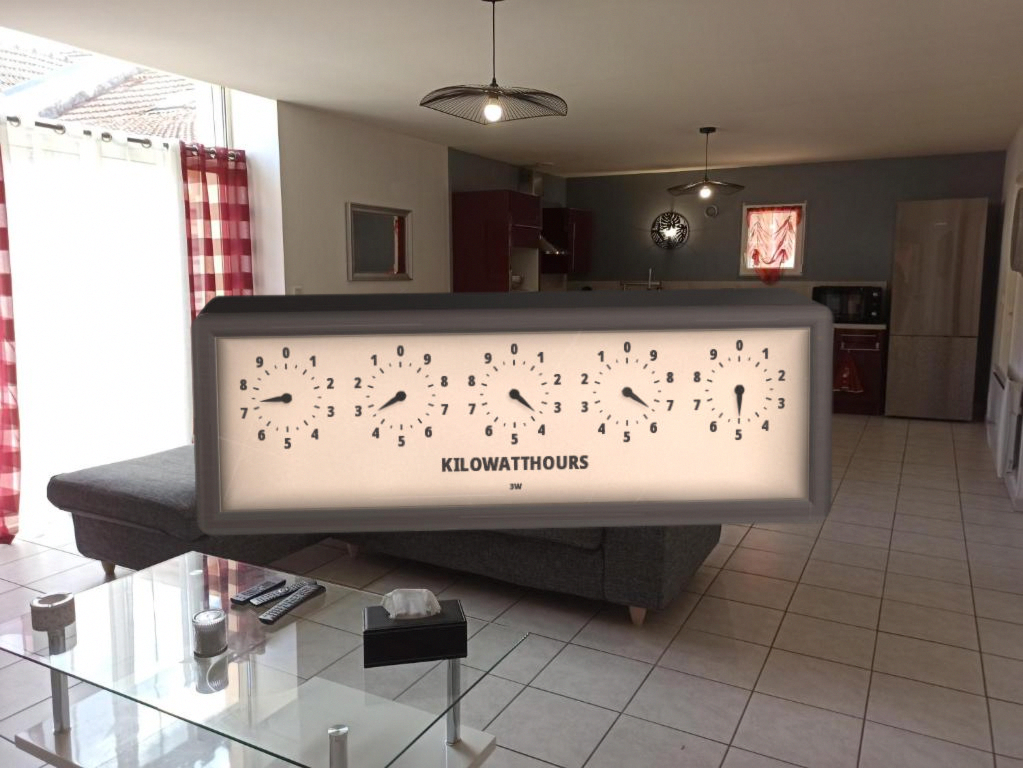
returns 73365 kWh
